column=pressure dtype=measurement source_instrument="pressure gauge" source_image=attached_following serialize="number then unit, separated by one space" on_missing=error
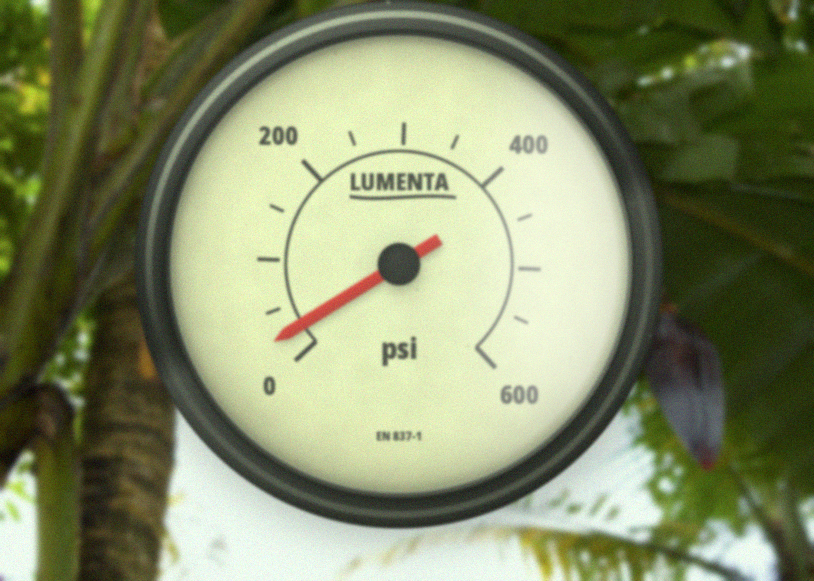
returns 25 psi
